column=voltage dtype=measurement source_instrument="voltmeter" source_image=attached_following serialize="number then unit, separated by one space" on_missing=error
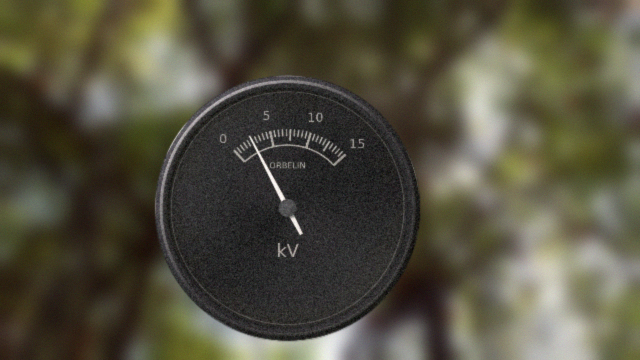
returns 2.5 kV
